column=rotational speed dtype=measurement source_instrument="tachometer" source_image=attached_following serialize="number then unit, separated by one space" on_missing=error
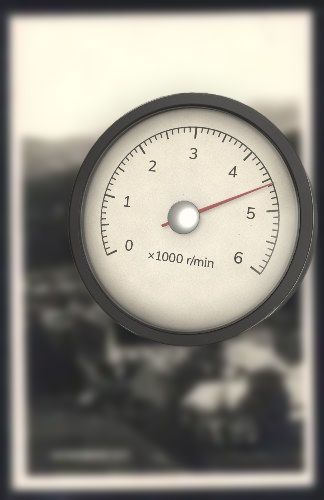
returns 4600 rpm
